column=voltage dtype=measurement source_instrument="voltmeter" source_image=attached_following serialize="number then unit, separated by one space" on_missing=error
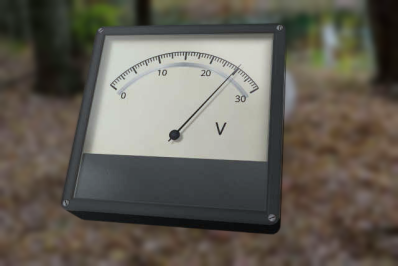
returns 25 V
